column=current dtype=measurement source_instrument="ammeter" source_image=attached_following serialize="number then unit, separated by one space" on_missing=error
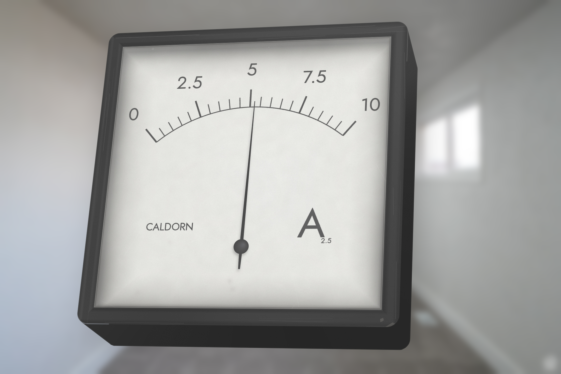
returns 5.25 A
